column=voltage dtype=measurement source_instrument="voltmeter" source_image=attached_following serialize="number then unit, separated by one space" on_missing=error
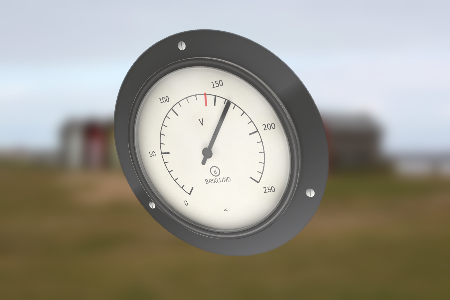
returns 165 V
